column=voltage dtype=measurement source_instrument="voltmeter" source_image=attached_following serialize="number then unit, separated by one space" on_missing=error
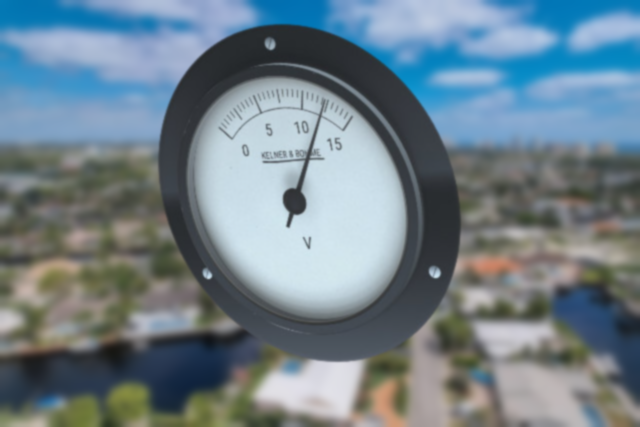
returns 12.5 V
